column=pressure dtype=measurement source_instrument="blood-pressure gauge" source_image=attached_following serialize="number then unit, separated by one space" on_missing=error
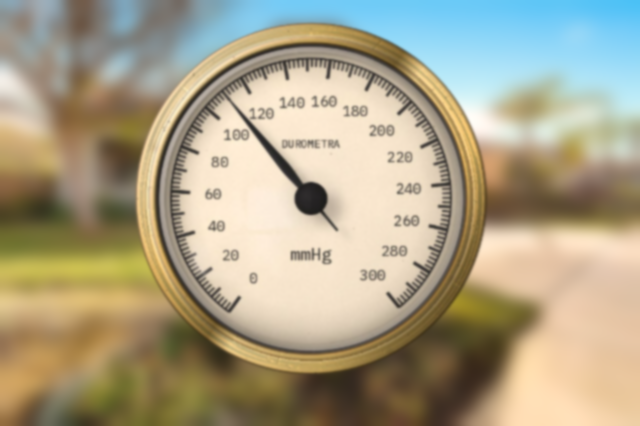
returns 110 mmHg
